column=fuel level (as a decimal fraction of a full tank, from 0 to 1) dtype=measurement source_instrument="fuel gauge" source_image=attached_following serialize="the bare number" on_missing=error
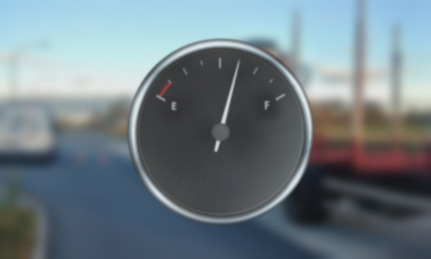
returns 0.625
